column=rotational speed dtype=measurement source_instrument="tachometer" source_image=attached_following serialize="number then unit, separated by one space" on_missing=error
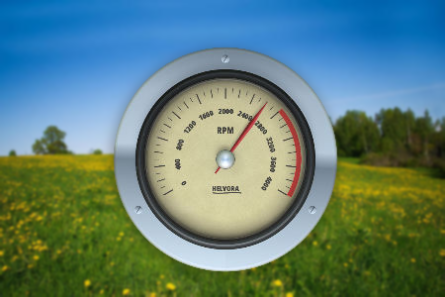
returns 2600 rpm
